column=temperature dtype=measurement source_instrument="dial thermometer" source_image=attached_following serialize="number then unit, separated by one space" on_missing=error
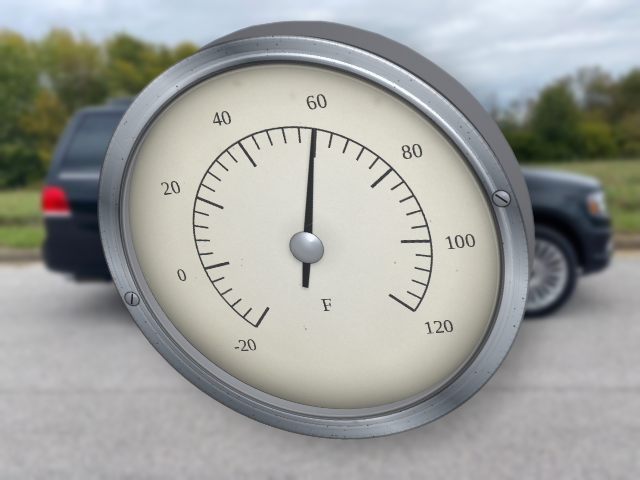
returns 60 °F
